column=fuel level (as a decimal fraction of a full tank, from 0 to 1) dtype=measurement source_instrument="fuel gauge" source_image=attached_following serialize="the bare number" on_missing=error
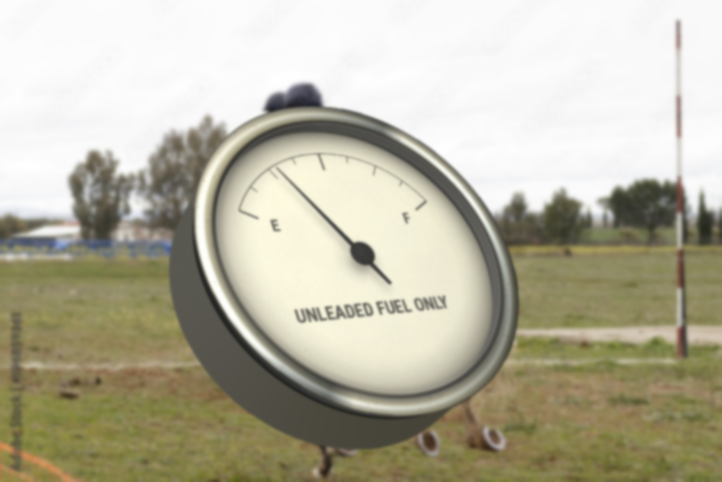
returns 0.25
